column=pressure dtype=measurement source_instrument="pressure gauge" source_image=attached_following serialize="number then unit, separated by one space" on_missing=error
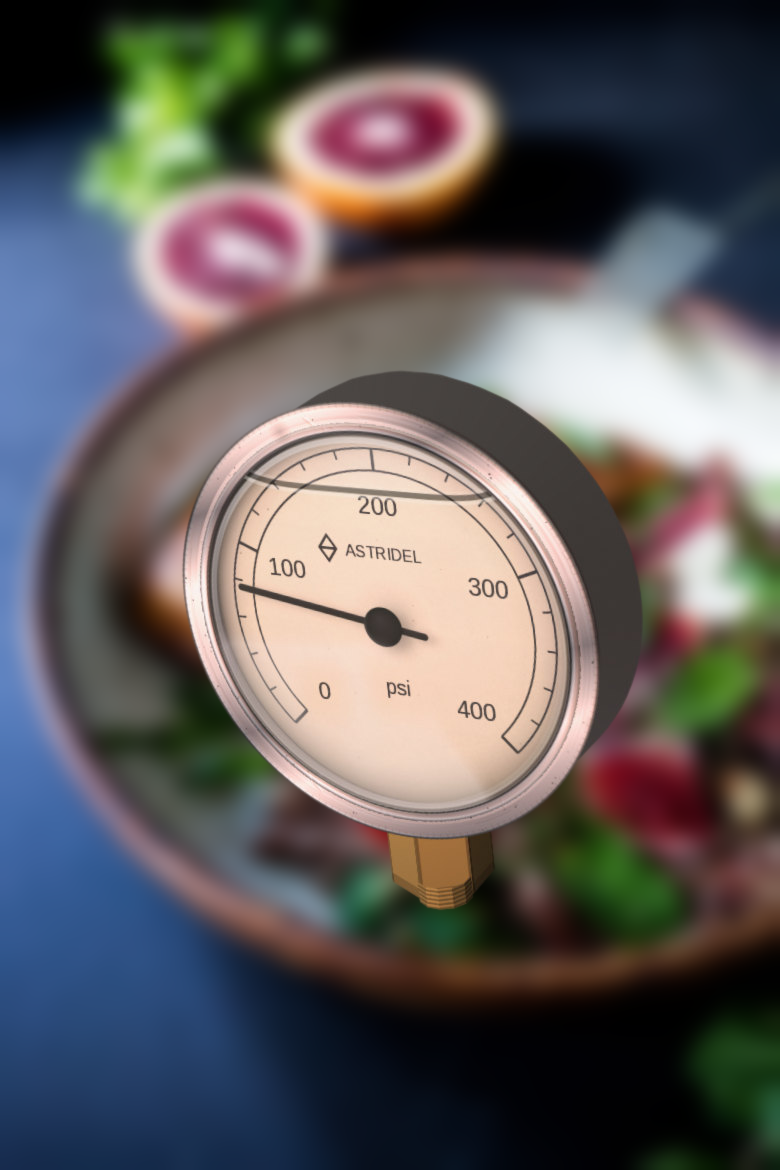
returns 80 psi
